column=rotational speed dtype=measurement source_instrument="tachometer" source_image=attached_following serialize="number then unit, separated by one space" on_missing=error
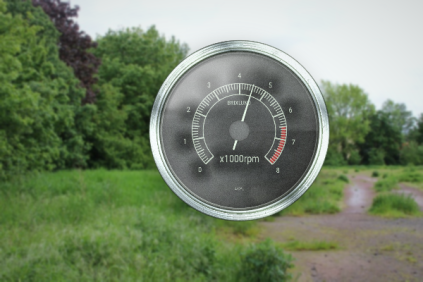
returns 4500 rpm
